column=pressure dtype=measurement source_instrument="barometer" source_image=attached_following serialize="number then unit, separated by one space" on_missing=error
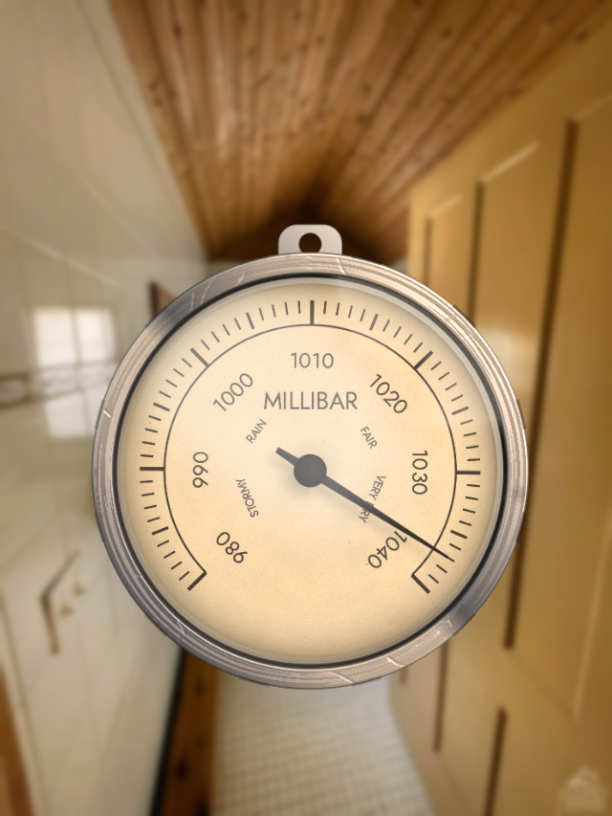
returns 1037 mbar
